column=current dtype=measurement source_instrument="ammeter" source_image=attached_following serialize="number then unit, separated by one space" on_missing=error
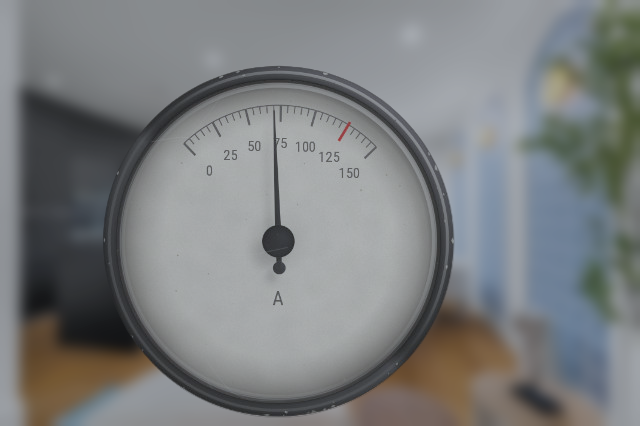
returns 70 A
